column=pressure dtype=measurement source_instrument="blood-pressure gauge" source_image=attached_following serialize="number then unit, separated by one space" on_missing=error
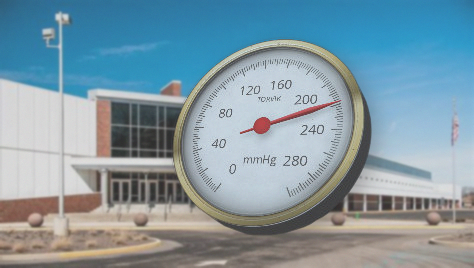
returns 220 mmHg
